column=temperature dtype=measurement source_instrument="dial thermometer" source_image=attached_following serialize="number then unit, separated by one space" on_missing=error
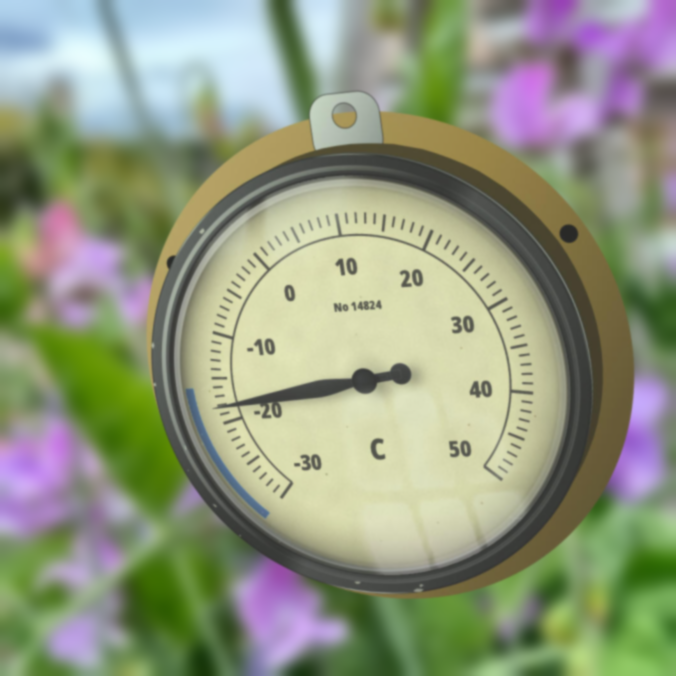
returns -18 °C
